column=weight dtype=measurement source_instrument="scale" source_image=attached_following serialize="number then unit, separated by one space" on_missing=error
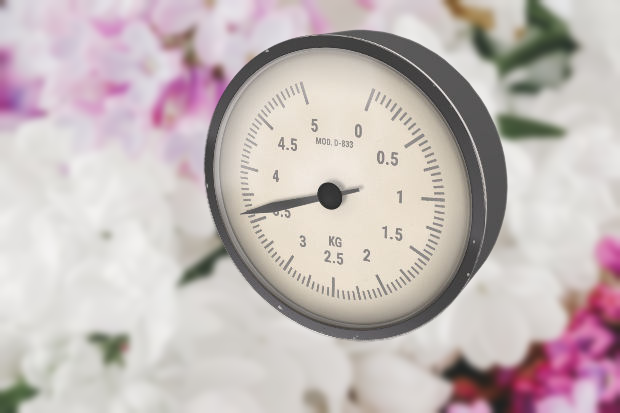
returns 3.6 kg
